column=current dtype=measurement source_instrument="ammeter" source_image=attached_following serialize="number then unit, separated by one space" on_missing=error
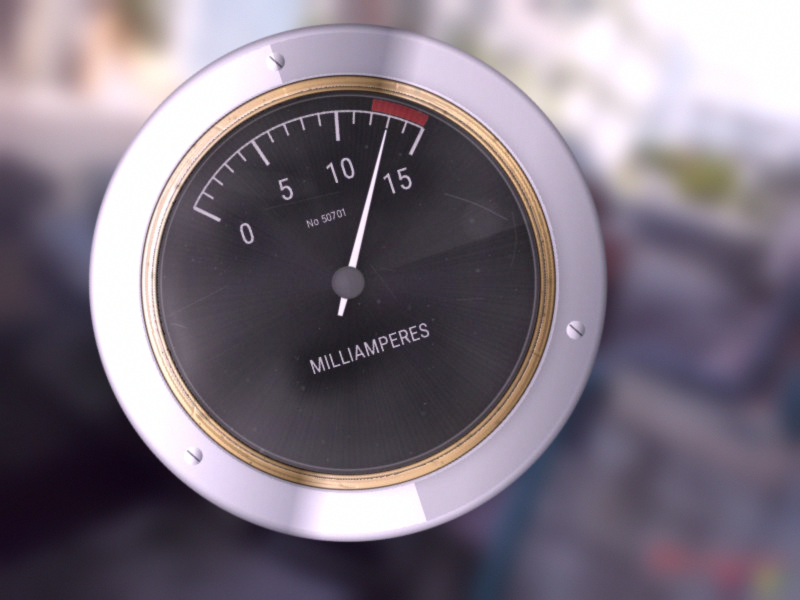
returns 13 mA
